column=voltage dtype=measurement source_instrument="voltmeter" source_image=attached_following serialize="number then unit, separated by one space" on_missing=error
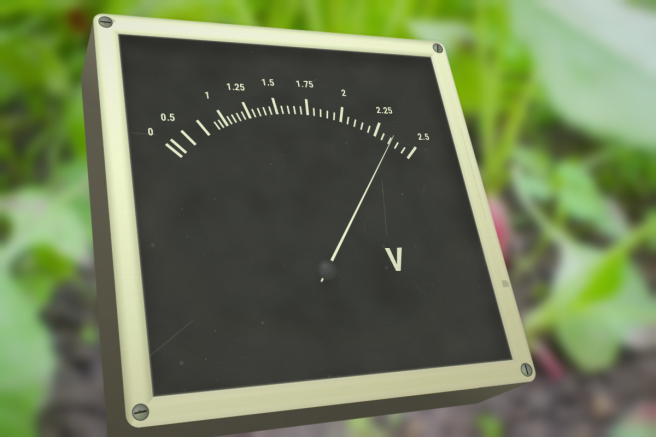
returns 2.35 V
